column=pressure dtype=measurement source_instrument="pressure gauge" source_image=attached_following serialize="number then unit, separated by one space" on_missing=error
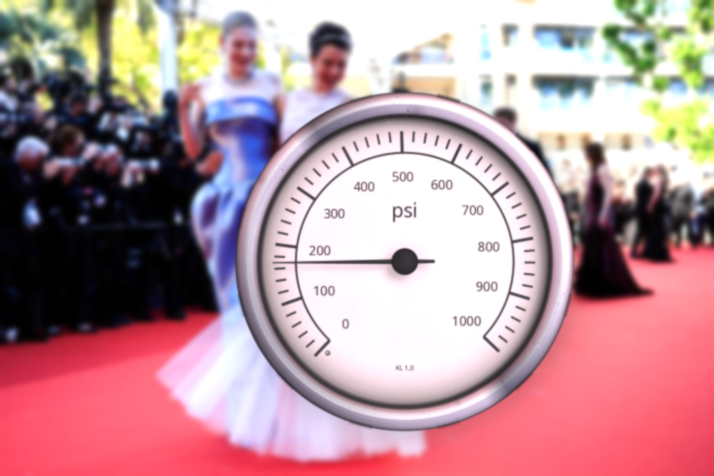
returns 170 psi
